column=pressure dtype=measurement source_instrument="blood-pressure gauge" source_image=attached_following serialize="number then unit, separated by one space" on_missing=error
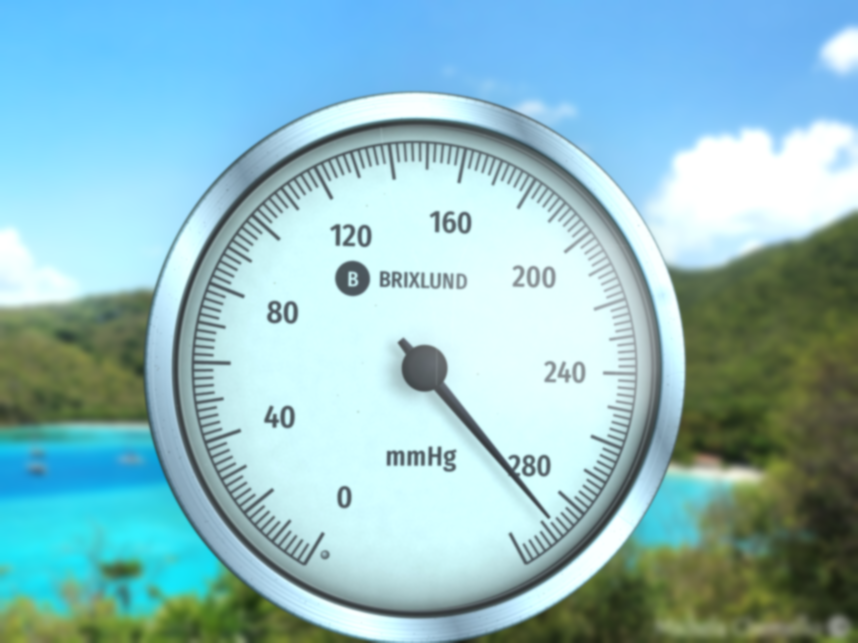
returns 288 mmHg
